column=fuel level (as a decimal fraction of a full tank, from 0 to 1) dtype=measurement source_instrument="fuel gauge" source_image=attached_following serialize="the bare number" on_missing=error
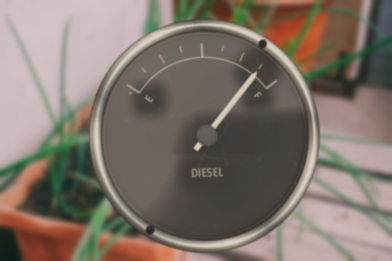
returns 0.875
